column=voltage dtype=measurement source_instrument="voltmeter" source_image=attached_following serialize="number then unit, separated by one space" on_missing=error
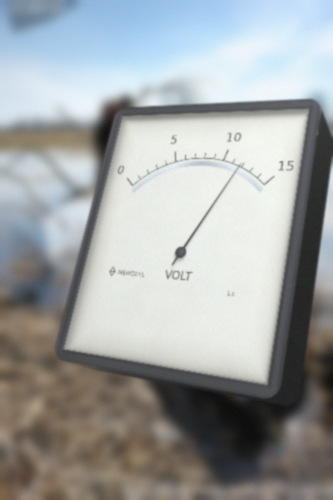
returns 12 V
